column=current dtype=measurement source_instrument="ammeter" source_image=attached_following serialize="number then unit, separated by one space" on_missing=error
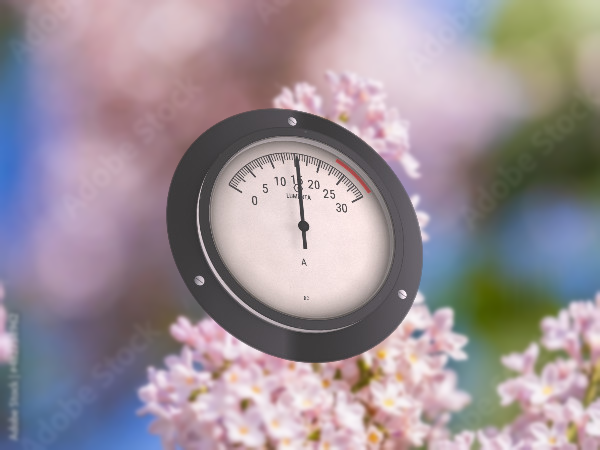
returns 15 A
